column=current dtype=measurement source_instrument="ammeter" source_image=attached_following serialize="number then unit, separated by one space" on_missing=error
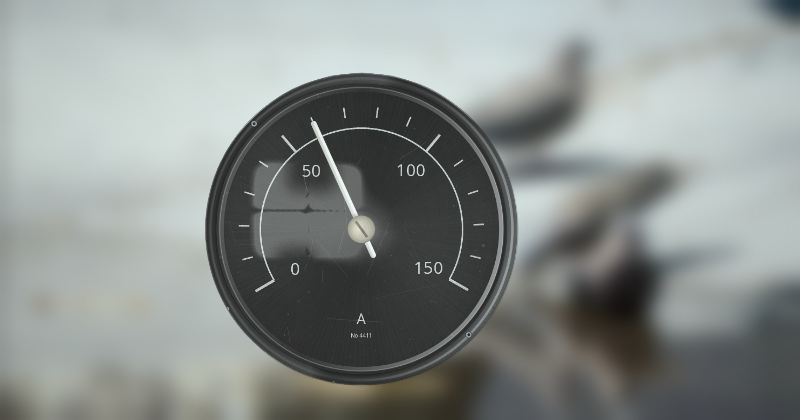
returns 60 A
